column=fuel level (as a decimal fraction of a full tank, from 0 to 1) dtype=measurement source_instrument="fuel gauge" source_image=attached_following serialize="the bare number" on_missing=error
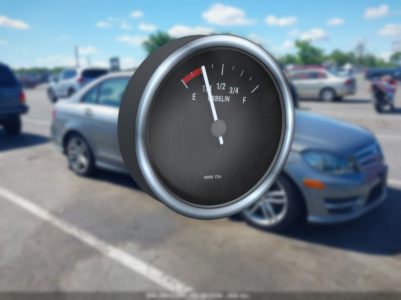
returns 0.25
